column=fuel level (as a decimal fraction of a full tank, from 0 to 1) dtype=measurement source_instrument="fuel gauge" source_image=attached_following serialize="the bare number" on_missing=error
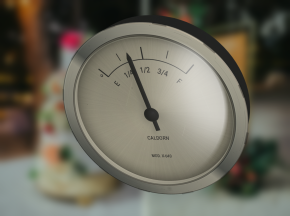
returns 0.375
